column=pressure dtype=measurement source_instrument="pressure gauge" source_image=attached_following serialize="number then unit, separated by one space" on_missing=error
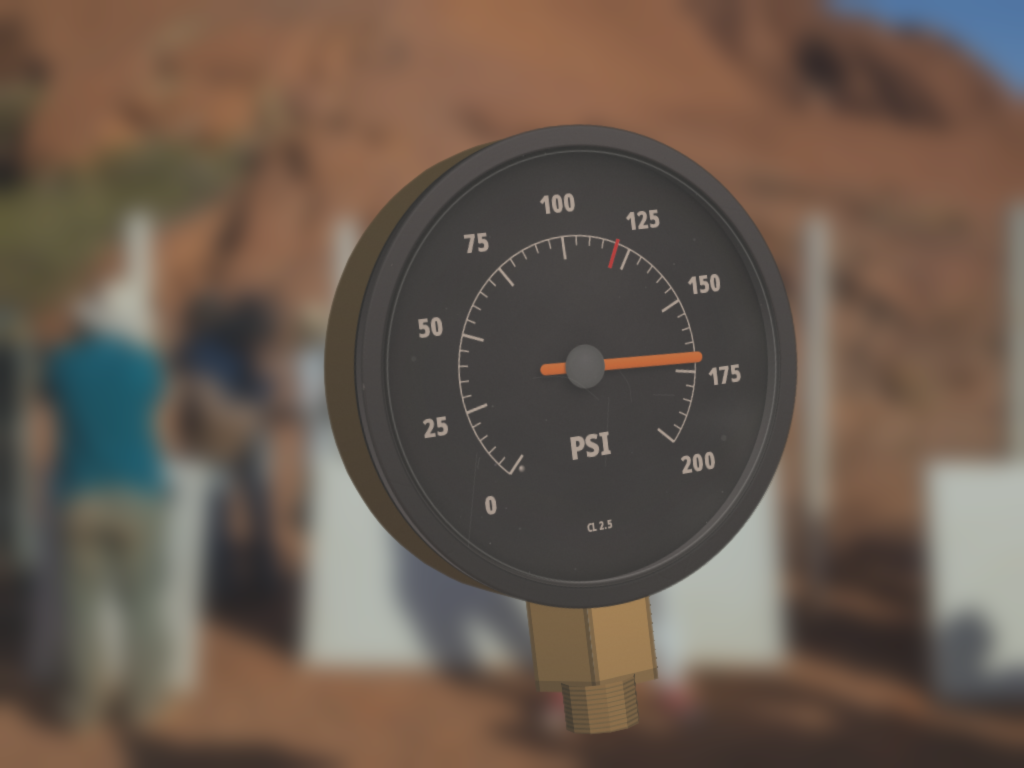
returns 170 psi
